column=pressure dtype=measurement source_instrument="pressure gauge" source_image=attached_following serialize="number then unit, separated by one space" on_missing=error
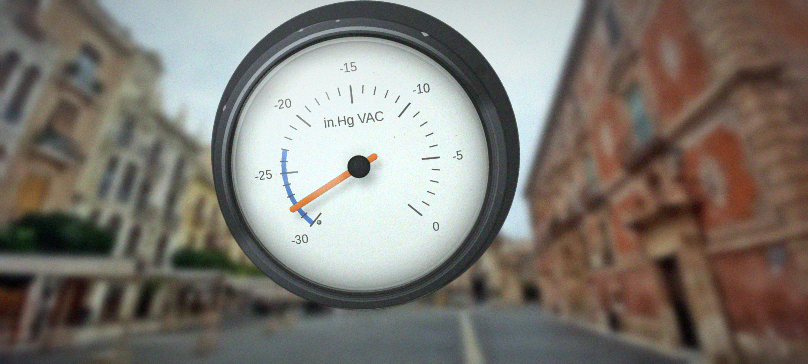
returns -28 inHg
